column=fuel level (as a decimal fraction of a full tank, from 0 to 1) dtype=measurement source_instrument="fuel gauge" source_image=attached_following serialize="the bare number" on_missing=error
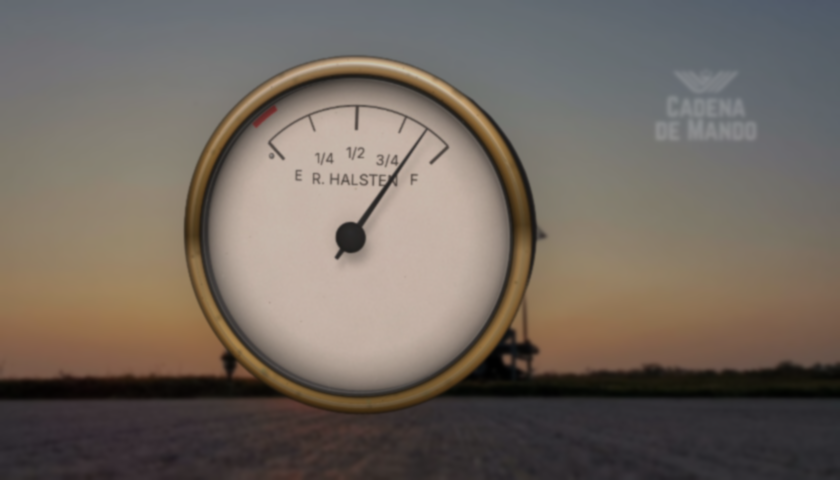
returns 0.875
